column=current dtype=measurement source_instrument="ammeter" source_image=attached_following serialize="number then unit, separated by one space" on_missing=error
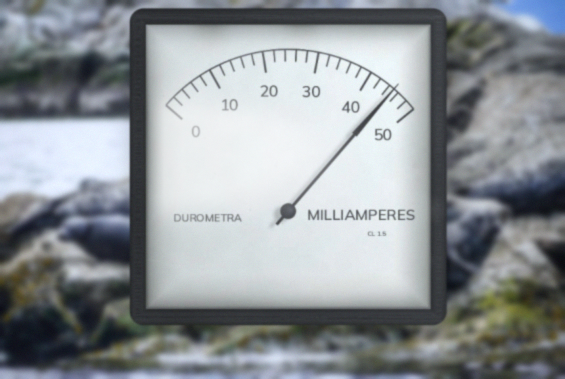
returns 45 mA
